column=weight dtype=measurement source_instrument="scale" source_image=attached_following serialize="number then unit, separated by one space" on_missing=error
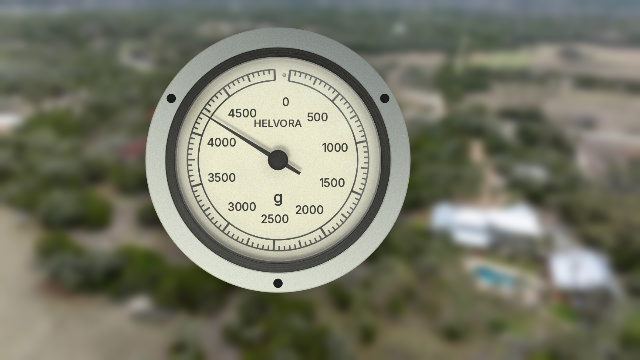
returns 4200 g
